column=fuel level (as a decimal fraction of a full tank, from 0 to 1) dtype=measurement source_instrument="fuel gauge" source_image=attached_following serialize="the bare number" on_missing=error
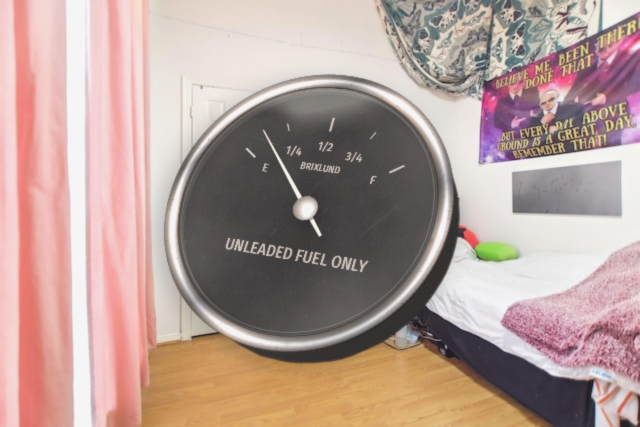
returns 0.125
